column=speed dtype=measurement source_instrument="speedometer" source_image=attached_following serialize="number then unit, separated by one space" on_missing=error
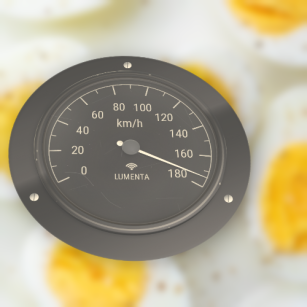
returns 175 km/h
